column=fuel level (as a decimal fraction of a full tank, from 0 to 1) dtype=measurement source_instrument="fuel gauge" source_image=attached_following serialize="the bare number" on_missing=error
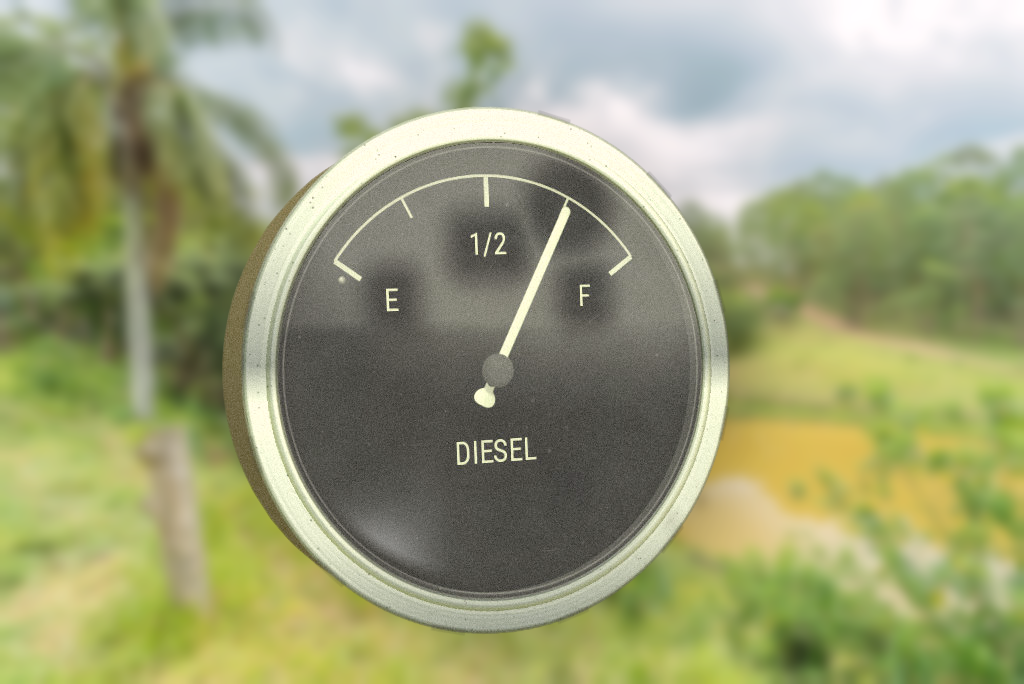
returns 0.75
